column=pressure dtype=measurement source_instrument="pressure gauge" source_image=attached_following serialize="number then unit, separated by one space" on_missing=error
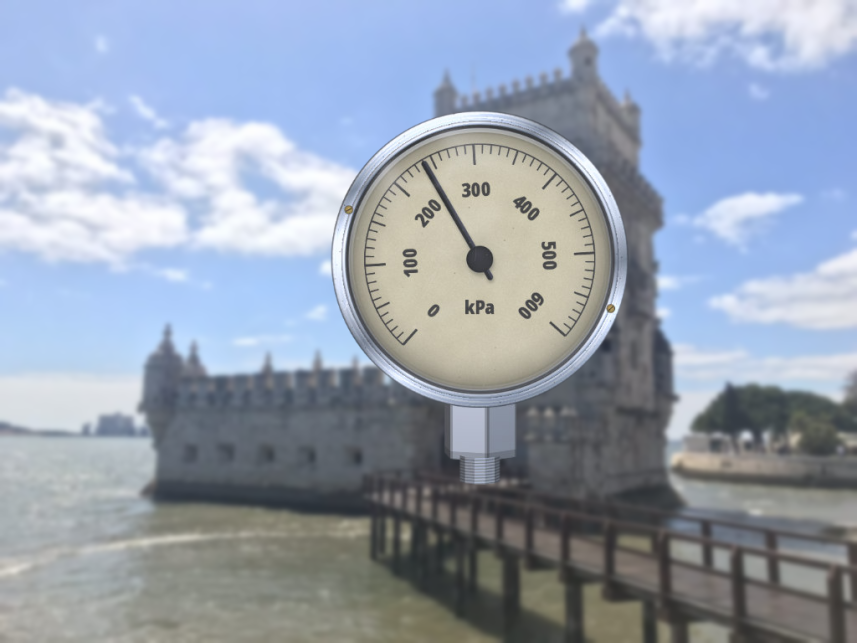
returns 240 kPa
